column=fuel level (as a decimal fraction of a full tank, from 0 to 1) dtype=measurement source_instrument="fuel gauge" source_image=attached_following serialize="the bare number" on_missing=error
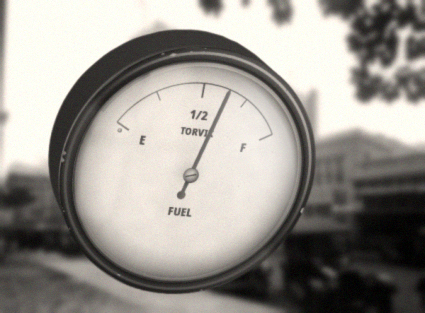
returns 0.625
